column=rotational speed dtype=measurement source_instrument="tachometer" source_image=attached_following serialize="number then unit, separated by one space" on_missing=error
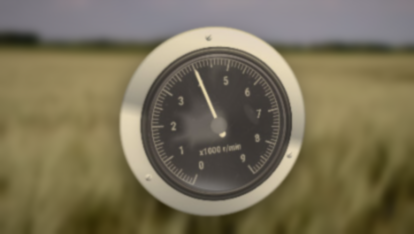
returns 4000 rpm
